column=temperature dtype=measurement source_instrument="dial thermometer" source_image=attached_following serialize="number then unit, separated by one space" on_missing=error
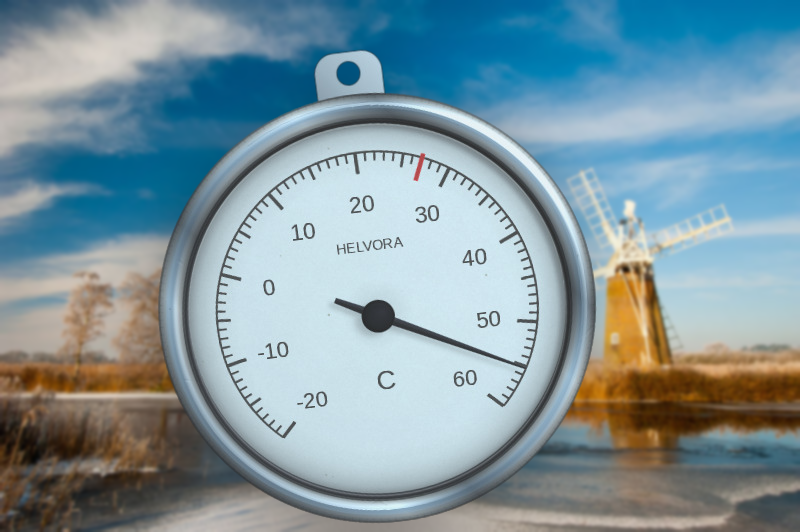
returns 55 °C
